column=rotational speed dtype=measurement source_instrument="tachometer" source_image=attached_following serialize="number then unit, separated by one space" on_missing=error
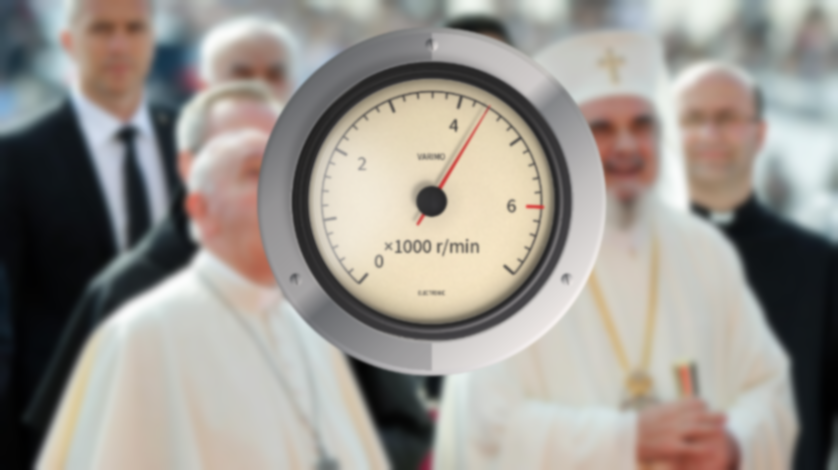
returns 4400 rpm
